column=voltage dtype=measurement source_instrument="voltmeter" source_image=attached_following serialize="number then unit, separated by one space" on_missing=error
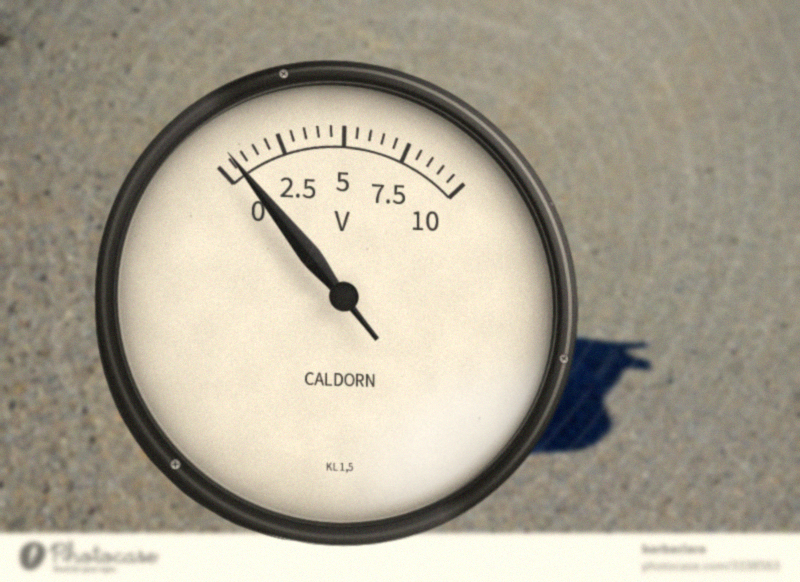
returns 0.5 V
